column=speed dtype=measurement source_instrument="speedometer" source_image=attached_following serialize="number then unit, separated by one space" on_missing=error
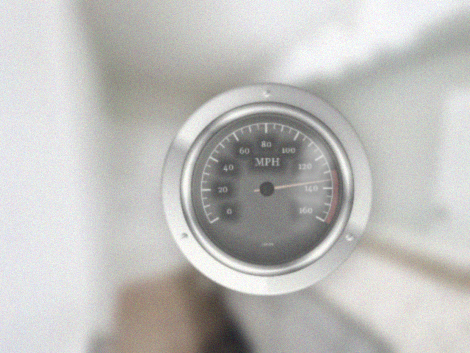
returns 135 mph
